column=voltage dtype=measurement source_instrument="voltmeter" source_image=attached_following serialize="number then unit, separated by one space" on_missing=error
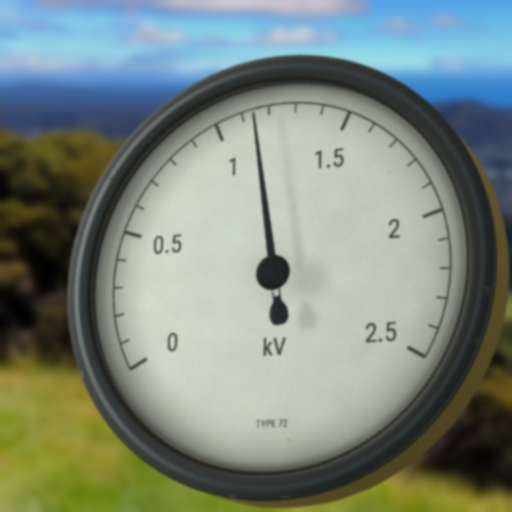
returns 1.15 kV
